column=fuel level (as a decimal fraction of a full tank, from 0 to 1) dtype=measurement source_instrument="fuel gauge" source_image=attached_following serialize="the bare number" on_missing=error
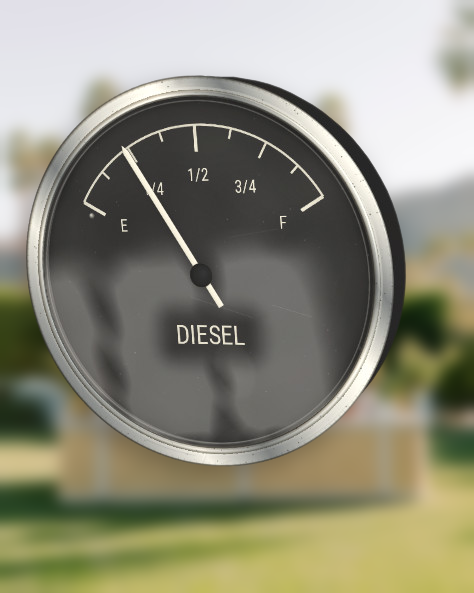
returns 0.25
